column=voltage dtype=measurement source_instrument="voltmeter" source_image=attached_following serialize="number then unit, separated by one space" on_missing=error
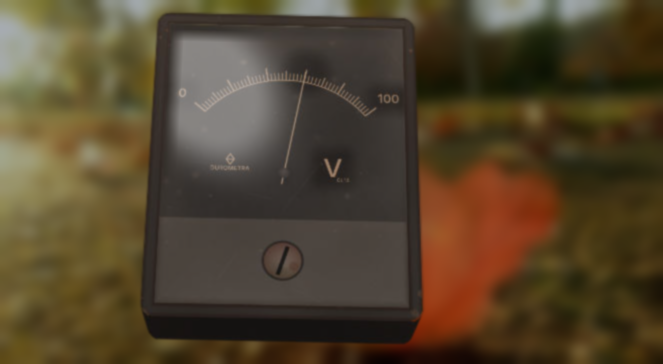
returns 60 V
